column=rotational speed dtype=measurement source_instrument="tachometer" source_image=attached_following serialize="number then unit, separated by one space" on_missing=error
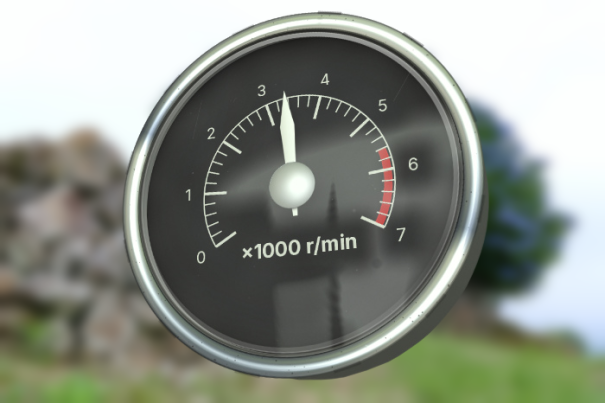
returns 3400 rpm
